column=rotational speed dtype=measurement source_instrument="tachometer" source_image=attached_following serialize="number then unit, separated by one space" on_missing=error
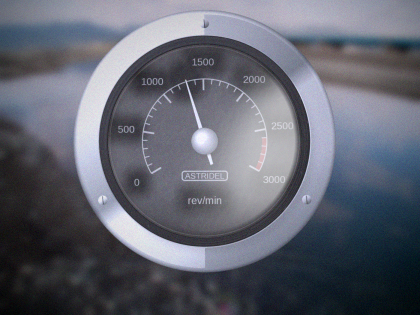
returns 1300 rpm
